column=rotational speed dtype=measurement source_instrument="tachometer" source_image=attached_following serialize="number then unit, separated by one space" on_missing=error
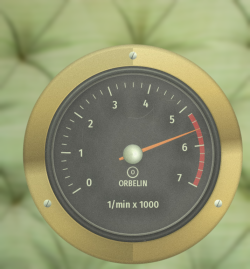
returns 5600 rpm
